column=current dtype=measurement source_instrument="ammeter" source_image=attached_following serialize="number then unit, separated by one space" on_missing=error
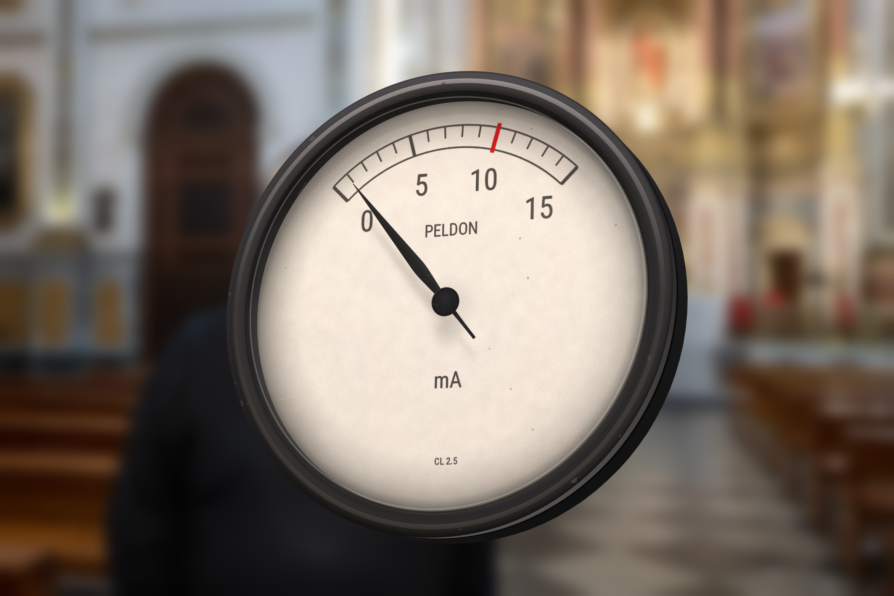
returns 1 mA
